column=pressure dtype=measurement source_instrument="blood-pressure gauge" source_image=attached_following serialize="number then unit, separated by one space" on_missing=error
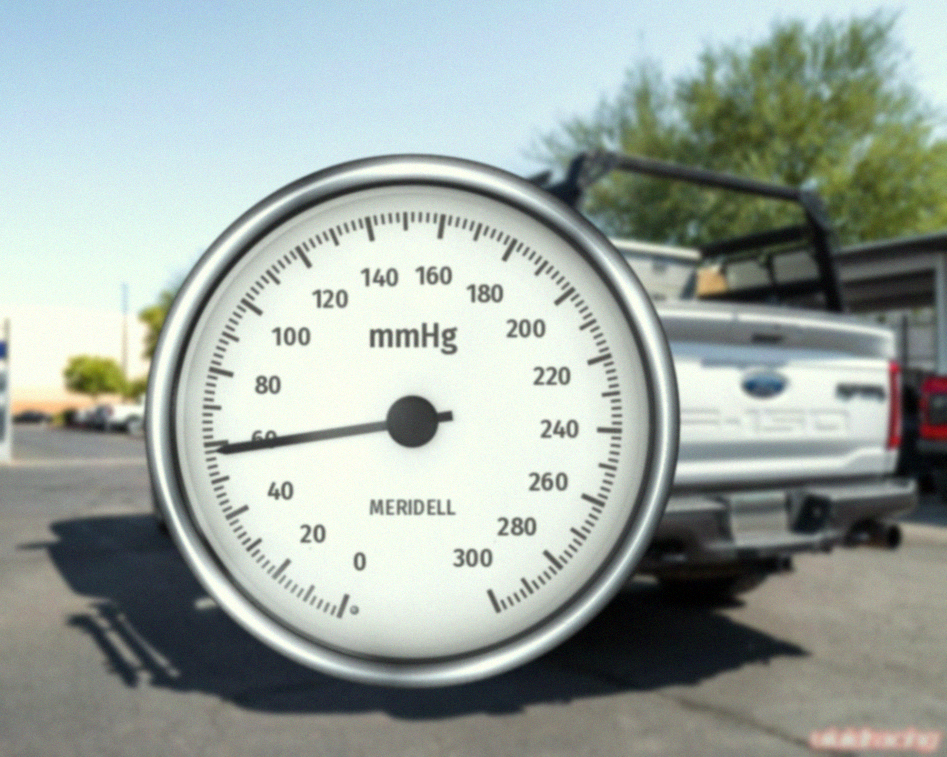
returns 58 mmHg
